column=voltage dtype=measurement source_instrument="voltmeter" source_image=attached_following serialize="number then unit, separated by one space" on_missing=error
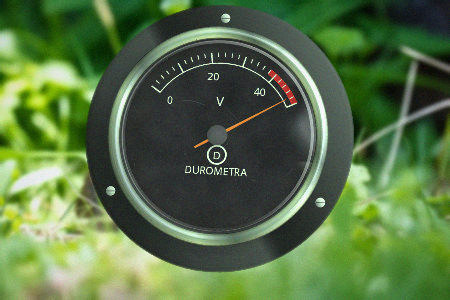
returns 48 V
